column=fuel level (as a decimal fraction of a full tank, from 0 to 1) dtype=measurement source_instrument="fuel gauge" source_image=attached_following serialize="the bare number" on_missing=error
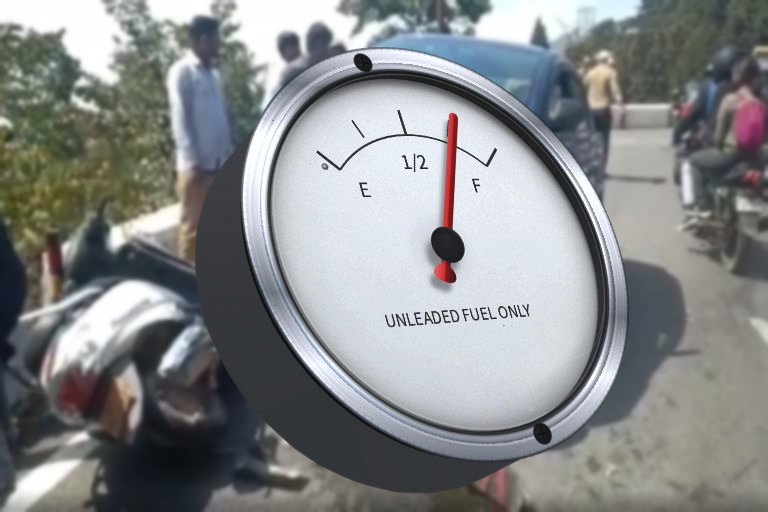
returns 0.75
